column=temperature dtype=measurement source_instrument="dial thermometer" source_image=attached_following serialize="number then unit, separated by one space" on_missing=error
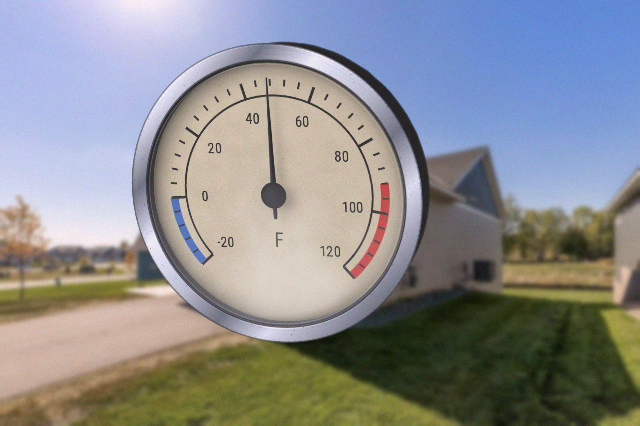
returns 48 °F
